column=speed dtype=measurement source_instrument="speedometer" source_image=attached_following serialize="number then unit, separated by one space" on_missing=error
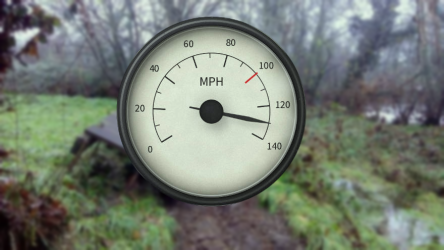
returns 130 mph
